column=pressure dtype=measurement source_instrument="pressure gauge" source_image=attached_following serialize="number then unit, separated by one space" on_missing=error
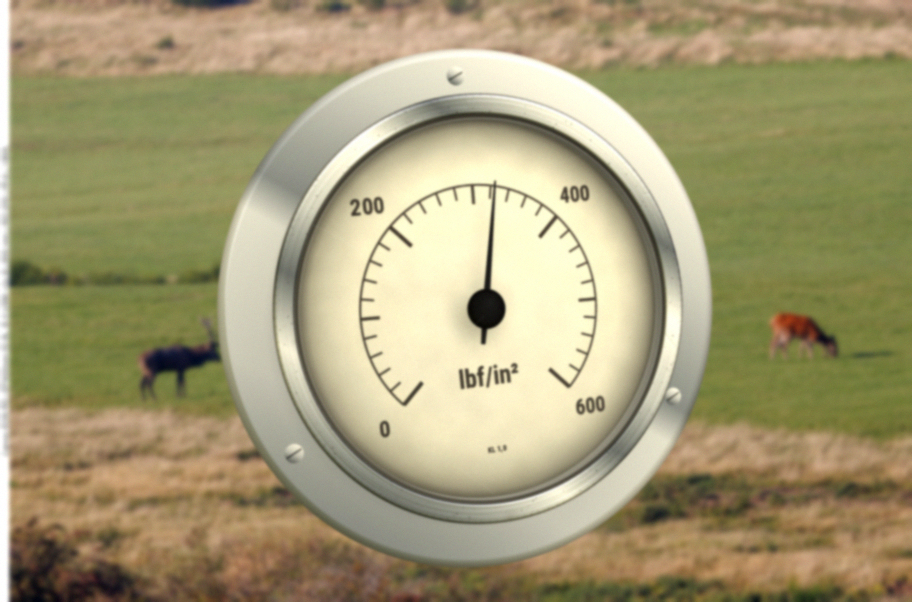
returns 320 psi
